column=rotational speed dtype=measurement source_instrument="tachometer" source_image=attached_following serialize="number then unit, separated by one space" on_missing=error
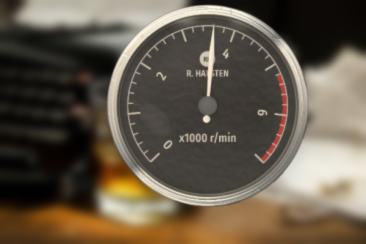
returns 3600 rpm
